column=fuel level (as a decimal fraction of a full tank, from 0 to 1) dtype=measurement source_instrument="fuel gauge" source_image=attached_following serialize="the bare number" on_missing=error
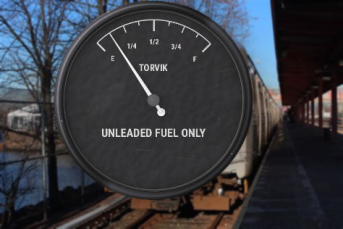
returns 0.125
